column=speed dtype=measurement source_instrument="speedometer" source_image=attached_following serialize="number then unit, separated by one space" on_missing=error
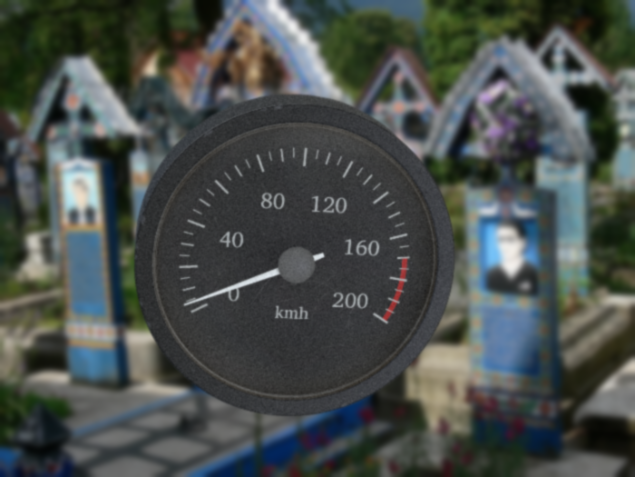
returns 5 km/h
